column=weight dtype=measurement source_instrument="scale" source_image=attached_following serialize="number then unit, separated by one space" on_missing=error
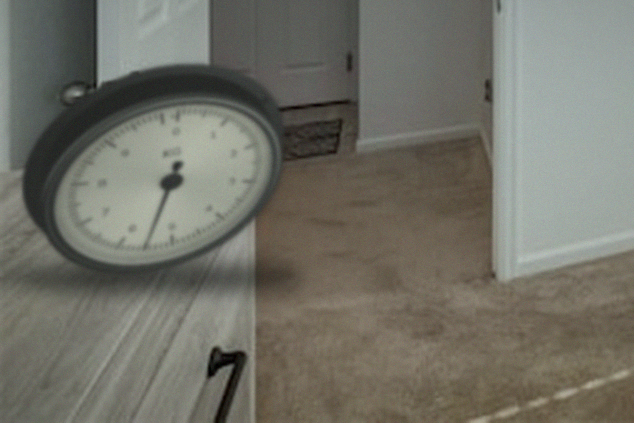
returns 5.5 kg
